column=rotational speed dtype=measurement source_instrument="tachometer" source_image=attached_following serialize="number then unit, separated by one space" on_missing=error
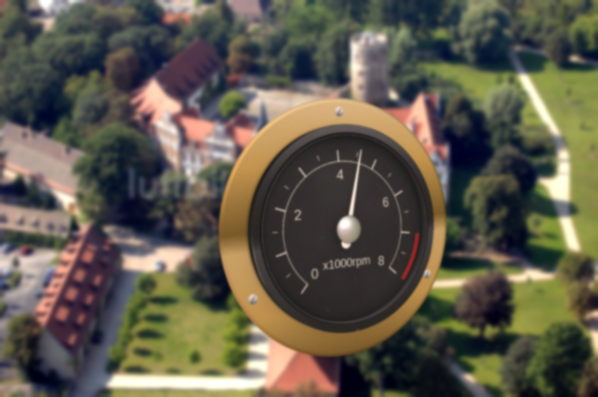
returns 4500 rpm
